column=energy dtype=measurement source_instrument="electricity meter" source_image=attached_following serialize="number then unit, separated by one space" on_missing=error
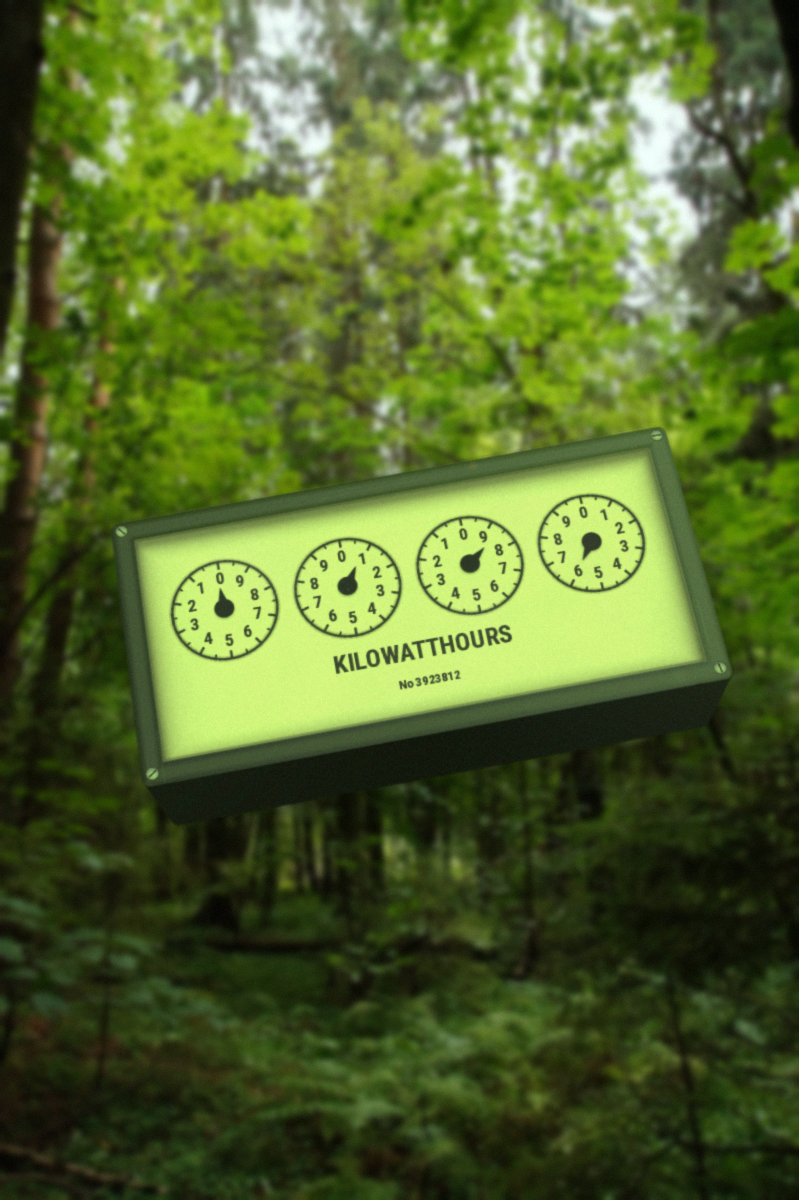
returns 86 kWh
